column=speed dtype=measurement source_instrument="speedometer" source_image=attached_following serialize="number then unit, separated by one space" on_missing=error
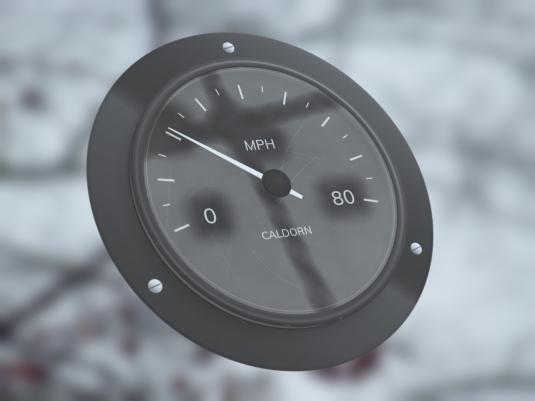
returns 20 mph
